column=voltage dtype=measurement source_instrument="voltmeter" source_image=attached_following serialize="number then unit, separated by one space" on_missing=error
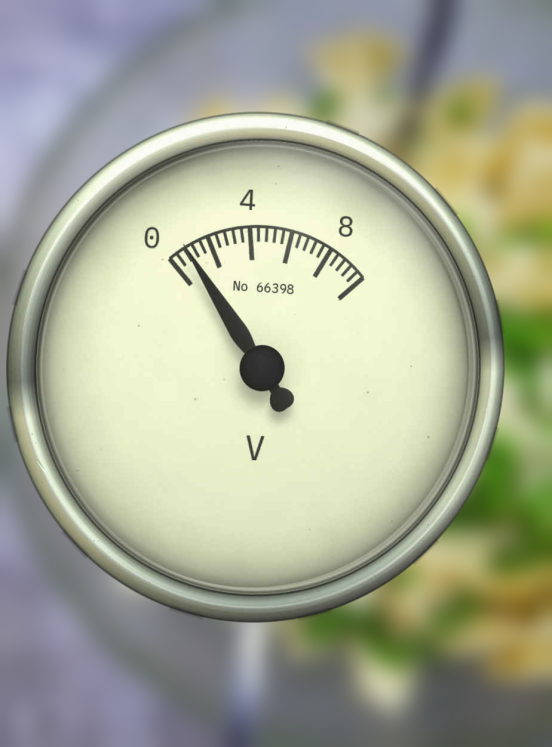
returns 0.8 V
